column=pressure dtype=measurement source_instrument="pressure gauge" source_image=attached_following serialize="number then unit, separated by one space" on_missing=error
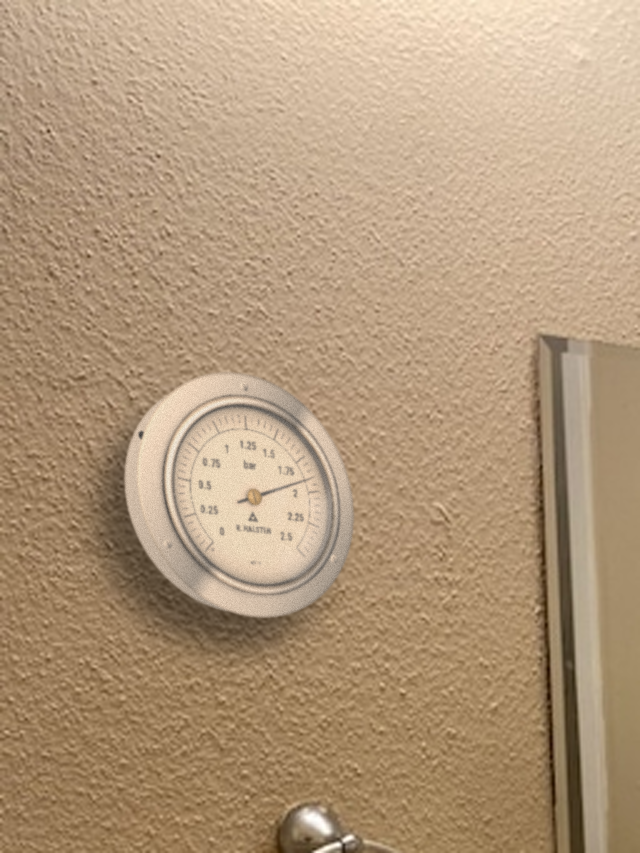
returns 1.9 bar
